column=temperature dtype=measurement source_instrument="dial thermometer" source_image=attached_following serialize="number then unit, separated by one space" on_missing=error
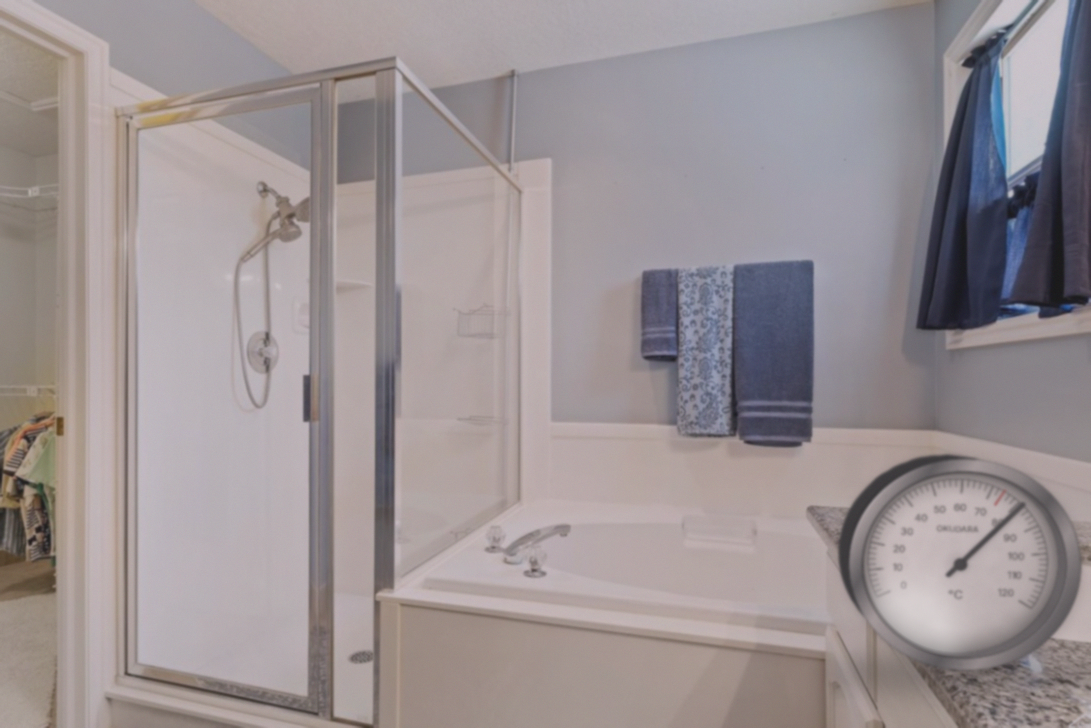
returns 80 °C
